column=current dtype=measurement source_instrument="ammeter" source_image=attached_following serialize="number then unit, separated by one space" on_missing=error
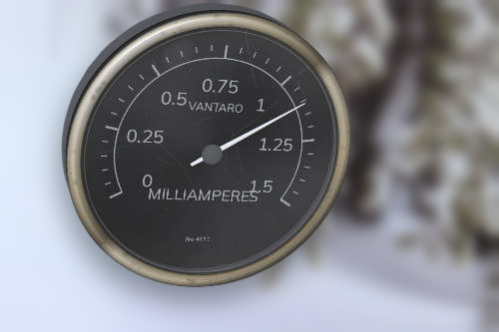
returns 1.1 mA
